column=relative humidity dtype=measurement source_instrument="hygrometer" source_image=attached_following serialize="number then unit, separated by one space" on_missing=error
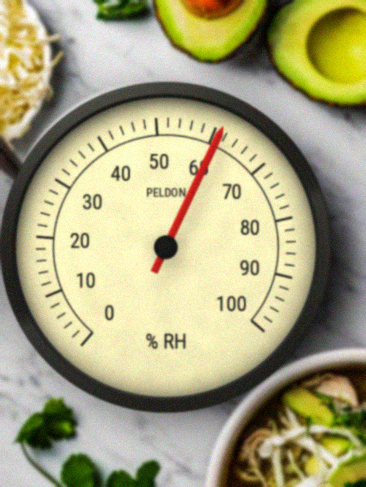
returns 61 %
